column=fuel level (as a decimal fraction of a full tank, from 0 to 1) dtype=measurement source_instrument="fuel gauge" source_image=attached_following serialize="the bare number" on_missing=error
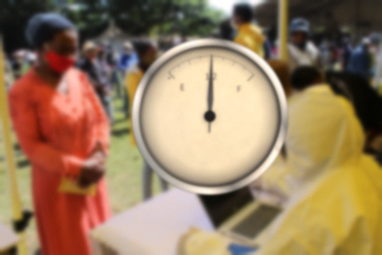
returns 0.5
